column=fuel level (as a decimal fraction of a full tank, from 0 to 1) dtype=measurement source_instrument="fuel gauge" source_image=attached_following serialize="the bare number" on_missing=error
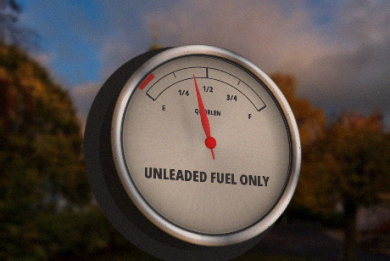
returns 0.375
